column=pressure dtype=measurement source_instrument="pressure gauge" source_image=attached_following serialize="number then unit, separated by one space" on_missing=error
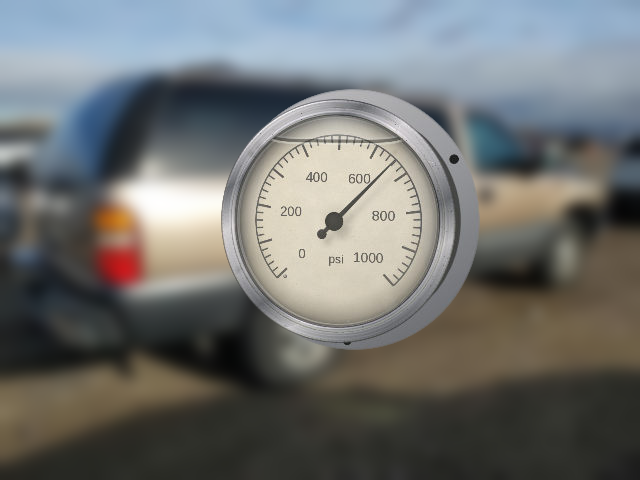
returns 660 psi
